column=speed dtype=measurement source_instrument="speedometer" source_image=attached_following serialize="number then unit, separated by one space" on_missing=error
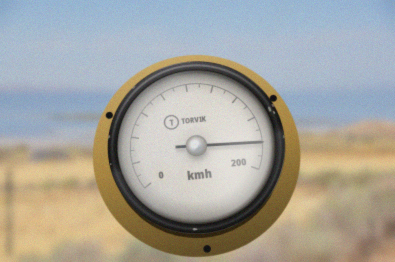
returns 180 km/h
